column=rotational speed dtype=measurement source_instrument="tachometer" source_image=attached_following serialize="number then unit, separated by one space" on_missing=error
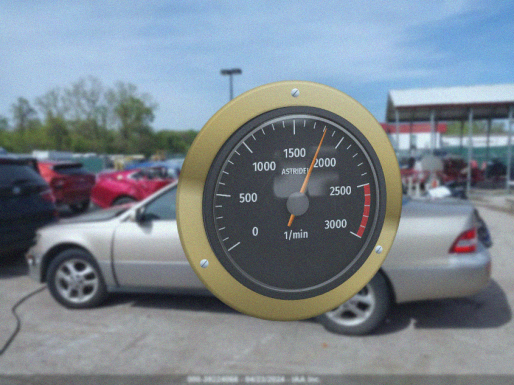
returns 1800 rpm
